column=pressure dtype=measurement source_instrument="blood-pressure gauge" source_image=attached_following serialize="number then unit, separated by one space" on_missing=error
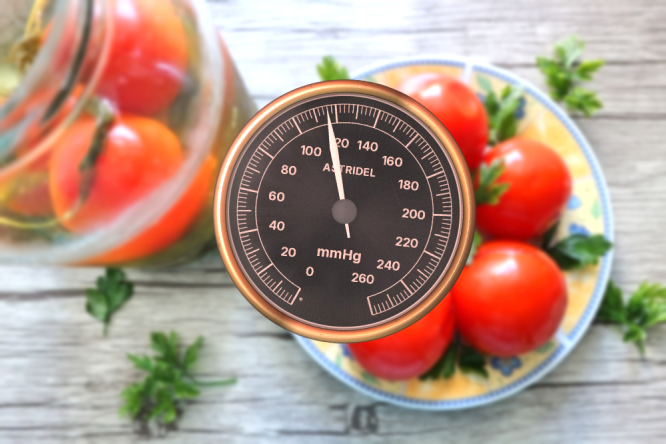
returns 116 mmHg
